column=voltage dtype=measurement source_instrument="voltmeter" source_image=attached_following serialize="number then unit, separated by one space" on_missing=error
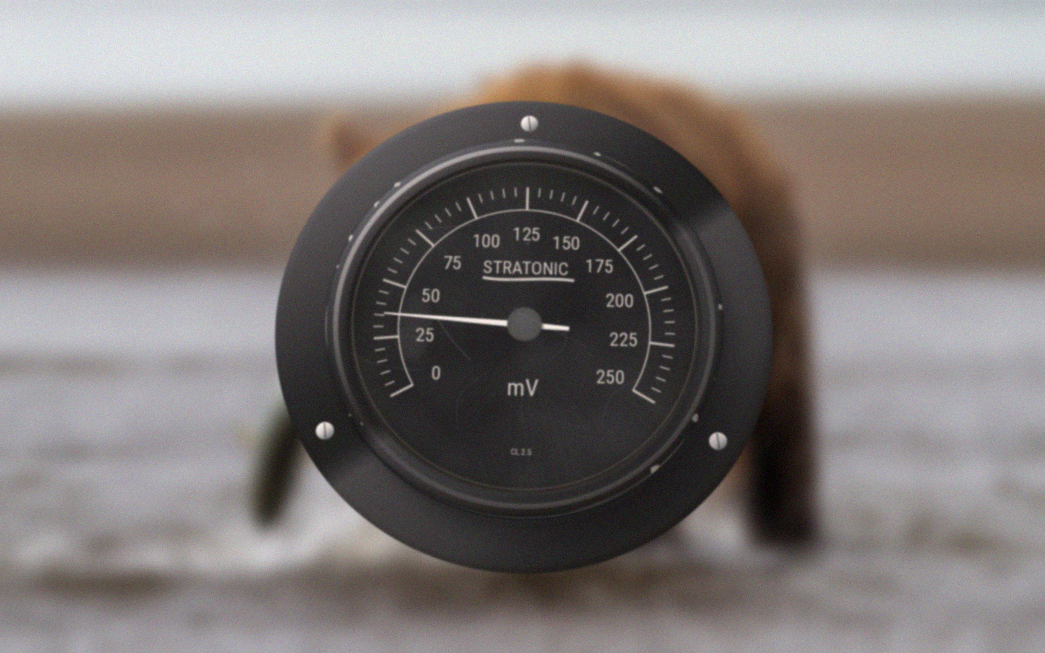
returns 35 mV
